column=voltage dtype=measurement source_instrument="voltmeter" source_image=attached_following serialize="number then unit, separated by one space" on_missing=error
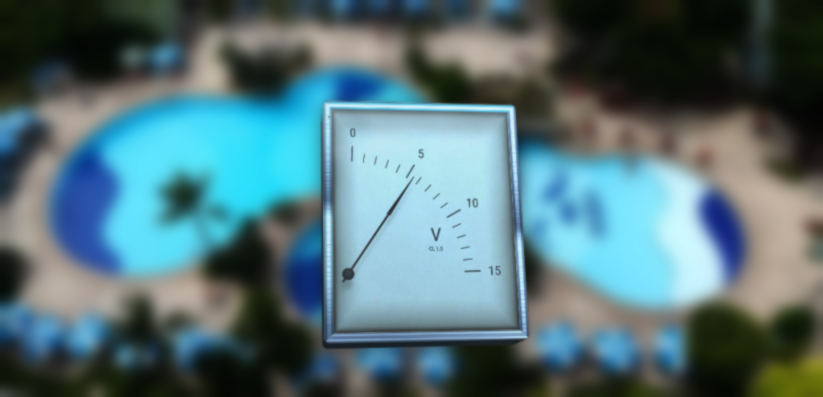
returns 5.5 V
